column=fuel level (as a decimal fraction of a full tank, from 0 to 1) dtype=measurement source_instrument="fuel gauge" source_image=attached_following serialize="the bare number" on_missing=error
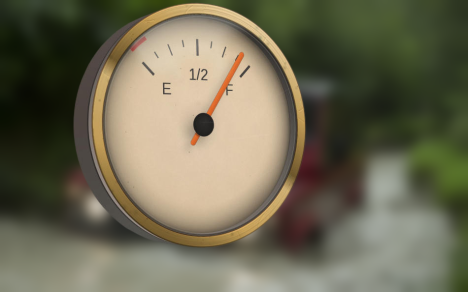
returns 0.875
